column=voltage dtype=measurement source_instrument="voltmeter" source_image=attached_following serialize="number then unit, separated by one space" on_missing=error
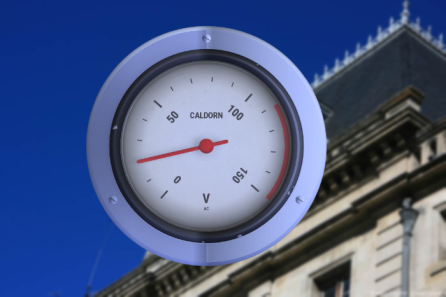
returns 20 V
